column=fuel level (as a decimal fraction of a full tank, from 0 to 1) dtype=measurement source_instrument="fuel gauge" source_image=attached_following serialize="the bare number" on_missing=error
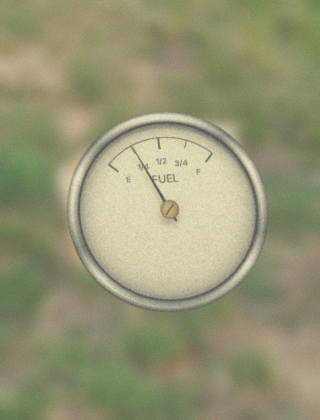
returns 0.25
